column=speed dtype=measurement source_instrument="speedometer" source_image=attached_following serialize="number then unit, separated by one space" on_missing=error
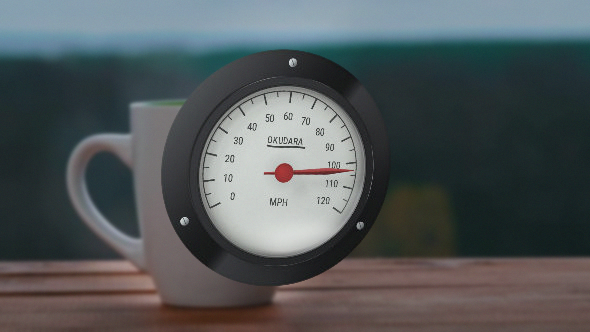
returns 102.5 mph
